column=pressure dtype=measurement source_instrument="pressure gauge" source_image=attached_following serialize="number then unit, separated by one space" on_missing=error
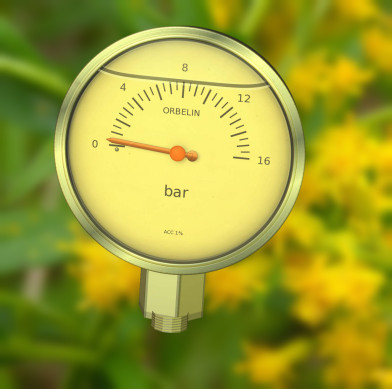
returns 0.5 bar
